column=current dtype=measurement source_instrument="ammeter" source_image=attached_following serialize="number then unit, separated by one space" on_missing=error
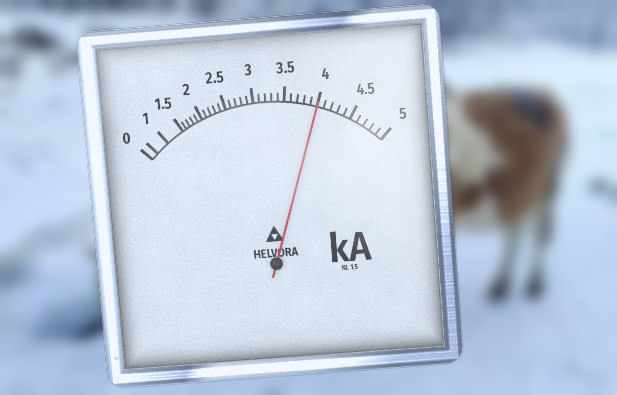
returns 4 kA
